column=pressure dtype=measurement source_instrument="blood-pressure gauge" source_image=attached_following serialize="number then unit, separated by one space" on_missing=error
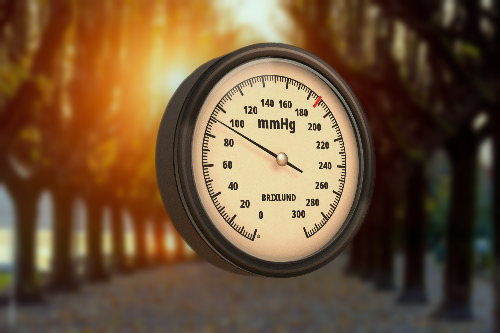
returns 90 mmHg
